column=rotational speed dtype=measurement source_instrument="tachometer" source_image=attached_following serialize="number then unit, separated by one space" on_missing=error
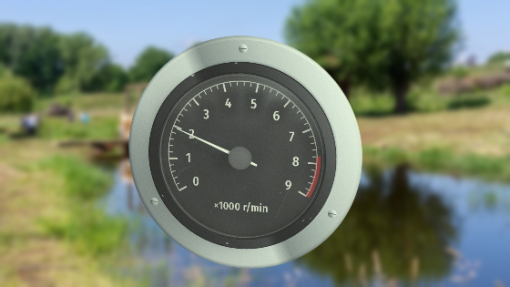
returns 2000 rpm
